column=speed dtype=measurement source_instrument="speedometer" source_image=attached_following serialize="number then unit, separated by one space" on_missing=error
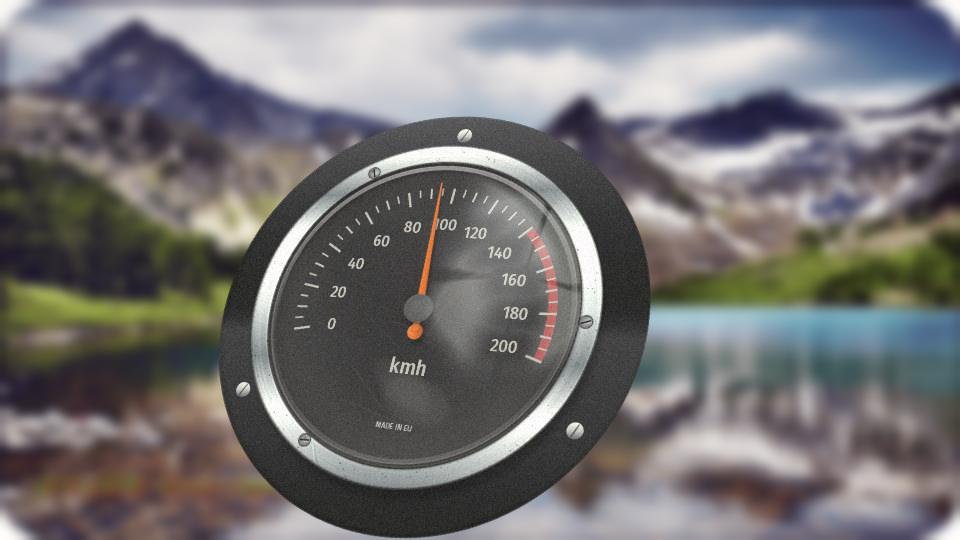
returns 95 km/h
